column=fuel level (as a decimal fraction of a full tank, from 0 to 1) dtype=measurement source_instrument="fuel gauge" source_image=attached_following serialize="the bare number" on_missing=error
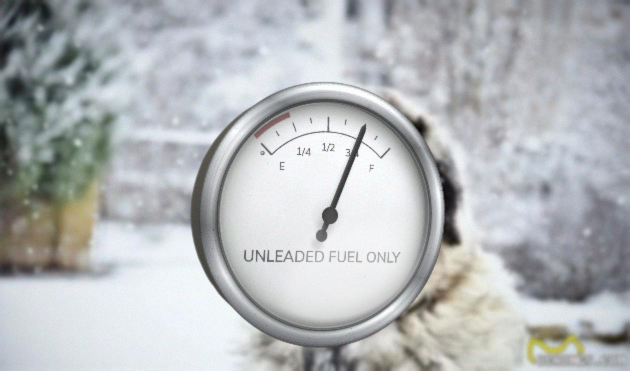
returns 0.75
